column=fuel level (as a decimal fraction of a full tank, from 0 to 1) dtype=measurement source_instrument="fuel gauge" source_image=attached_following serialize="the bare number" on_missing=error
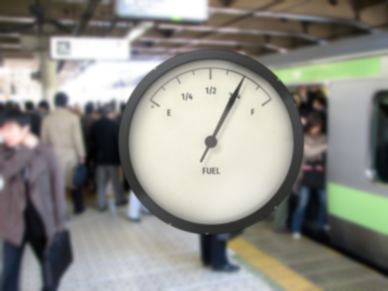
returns 0.75
